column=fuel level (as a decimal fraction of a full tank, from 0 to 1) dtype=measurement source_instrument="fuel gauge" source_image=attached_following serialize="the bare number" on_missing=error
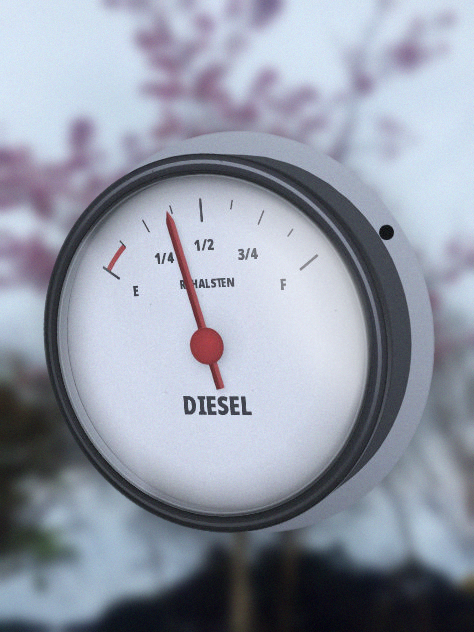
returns 0.375
